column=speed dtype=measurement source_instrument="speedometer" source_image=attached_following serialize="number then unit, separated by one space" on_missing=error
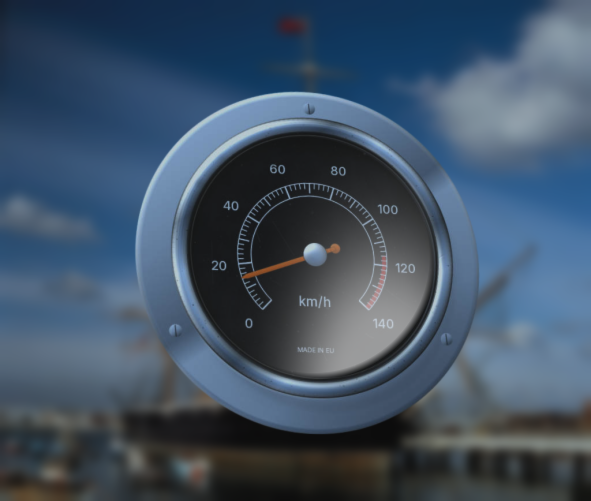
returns 14 km/h
